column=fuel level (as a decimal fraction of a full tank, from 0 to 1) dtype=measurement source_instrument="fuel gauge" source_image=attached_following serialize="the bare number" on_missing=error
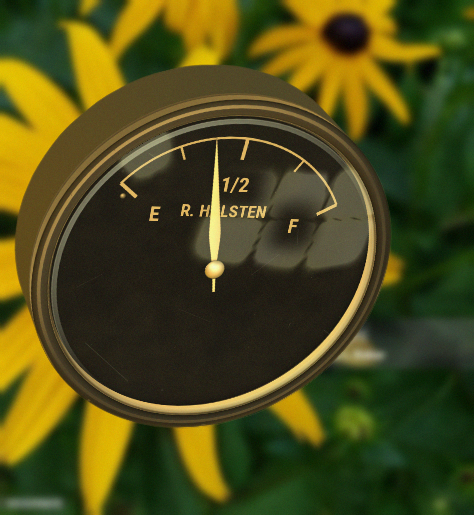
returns 0.375
